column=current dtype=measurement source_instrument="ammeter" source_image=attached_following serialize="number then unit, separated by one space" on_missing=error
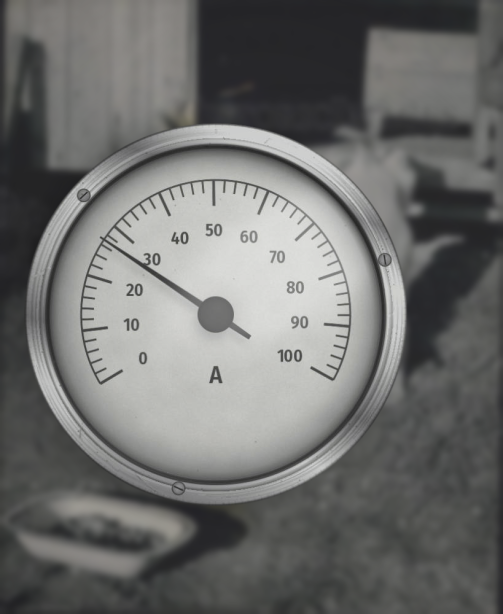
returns 27 A
